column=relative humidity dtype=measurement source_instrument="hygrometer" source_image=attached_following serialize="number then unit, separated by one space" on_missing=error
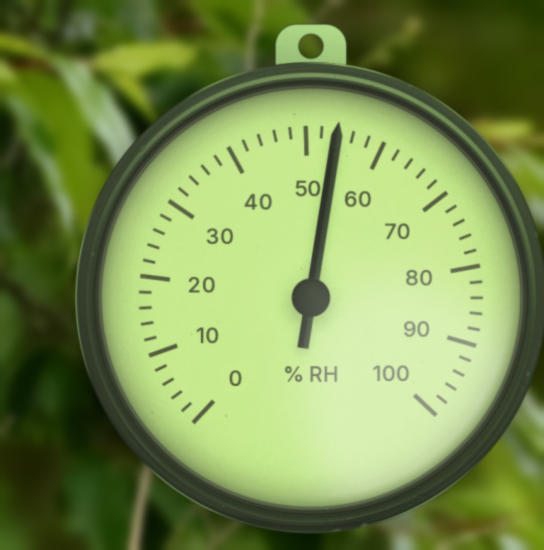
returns 54 %
